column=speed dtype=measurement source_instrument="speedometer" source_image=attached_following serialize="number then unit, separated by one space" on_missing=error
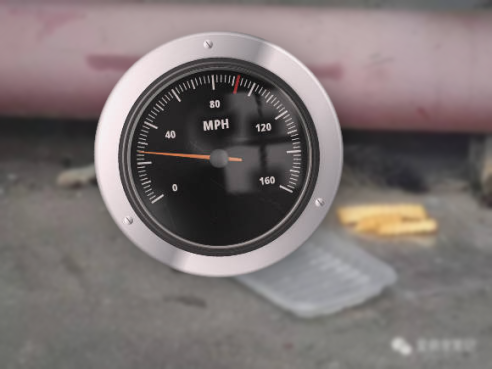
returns 26 mph
